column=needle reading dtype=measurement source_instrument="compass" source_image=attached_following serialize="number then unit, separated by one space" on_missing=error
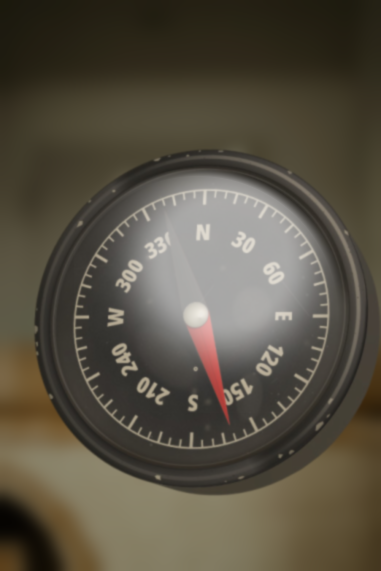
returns 160 °
